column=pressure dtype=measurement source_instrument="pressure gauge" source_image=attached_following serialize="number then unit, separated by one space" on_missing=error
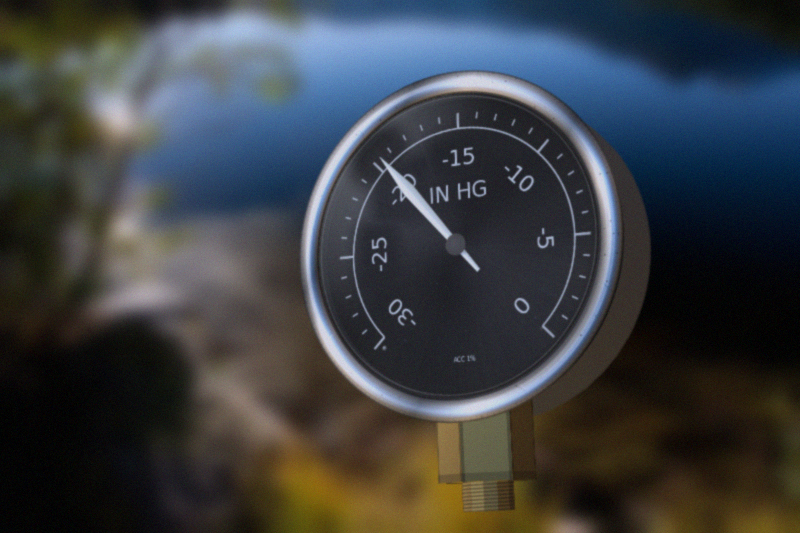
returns -19.5 inHg
